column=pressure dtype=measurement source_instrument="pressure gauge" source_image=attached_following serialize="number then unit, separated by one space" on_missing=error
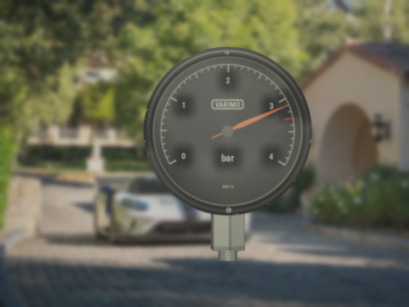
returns 3.1 bar
